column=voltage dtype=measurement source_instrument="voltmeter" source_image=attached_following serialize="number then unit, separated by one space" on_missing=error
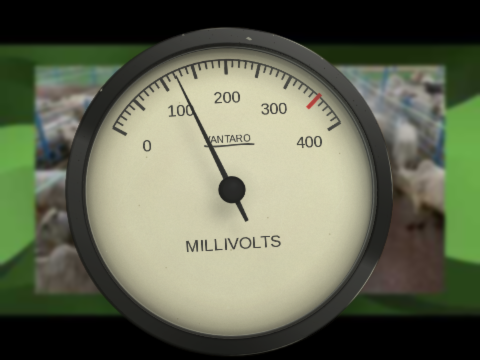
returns 120 mV
